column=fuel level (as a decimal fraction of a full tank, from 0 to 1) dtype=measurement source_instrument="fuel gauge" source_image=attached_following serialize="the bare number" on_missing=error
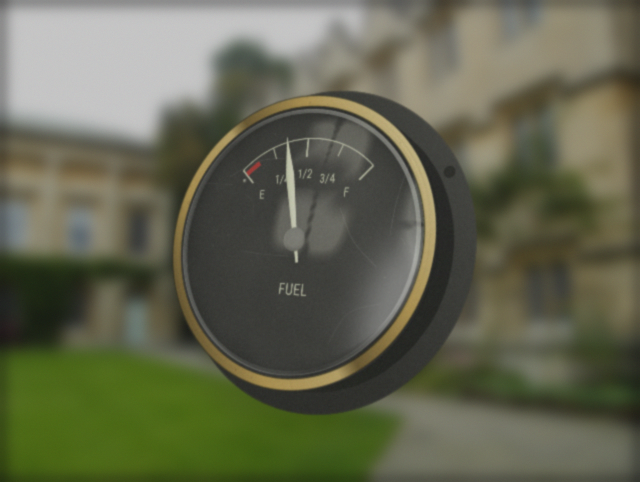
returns 0.375
